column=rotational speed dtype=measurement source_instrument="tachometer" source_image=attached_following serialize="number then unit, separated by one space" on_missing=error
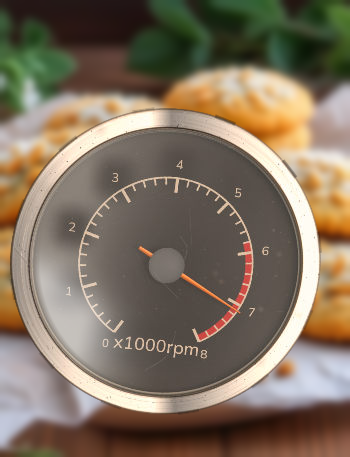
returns 7100 rpm
